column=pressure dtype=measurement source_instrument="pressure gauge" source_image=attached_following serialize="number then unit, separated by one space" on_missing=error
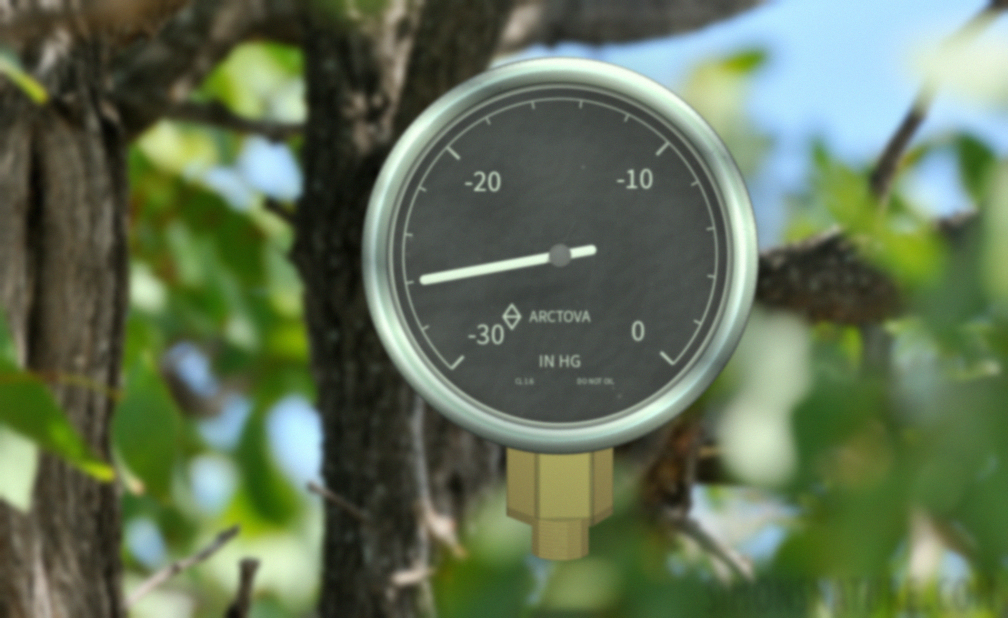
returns -26 inHg
